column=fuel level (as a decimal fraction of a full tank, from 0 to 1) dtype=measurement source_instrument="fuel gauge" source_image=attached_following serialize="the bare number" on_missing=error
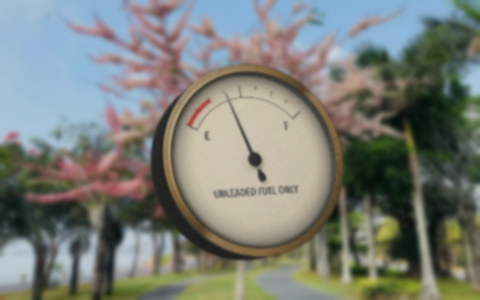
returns 0.375
